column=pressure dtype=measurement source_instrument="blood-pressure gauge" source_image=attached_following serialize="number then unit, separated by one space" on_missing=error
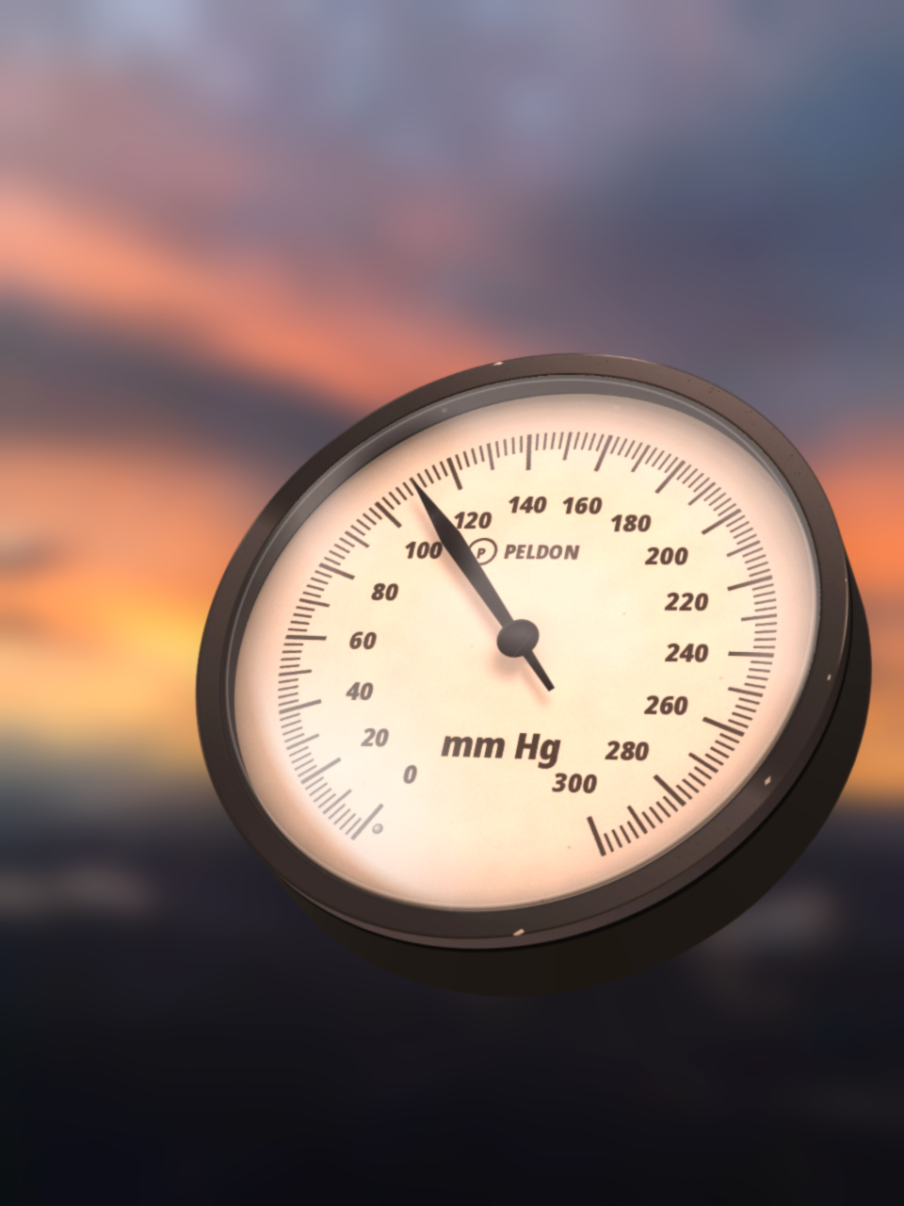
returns 110 mmHg
